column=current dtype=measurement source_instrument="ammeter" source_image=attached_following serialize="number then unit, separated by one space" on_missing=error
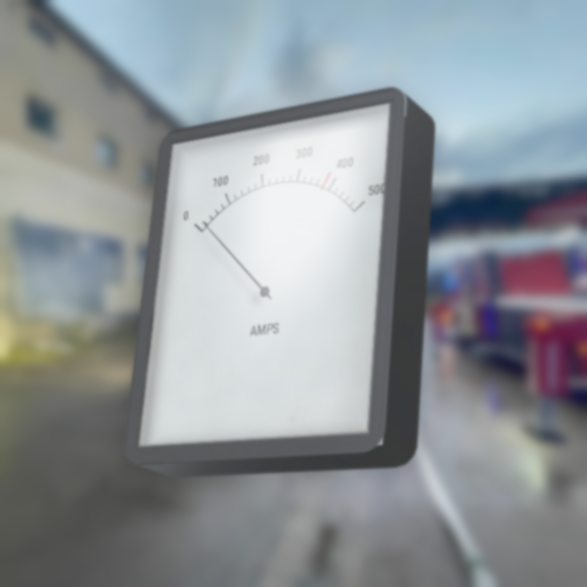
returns 20 A
